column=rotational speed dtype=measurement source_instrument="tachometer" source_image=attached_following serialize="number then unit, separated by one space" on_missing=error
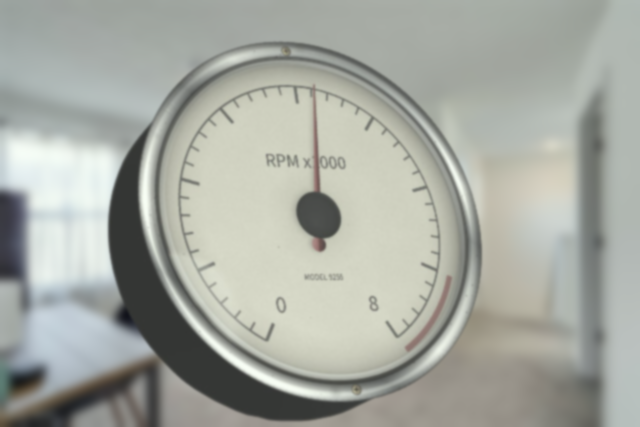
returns 4200 rpm
